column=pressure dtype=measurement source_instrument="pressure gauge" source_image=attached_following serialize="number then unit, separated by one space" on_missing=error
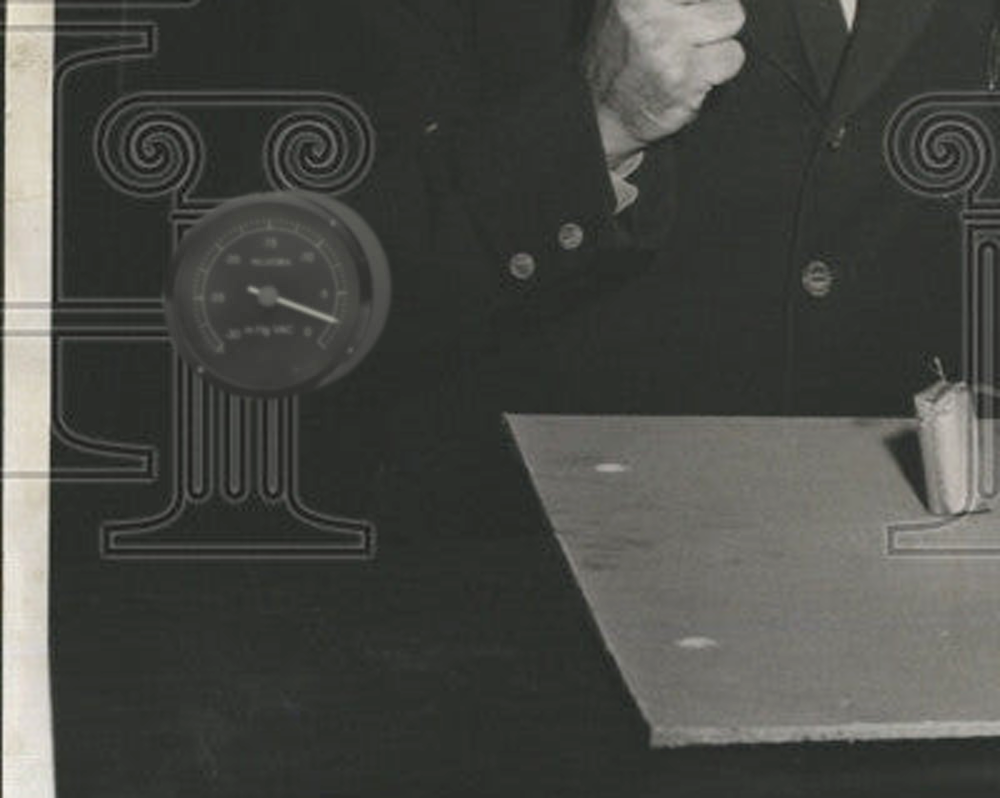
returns -2.5 inHg
